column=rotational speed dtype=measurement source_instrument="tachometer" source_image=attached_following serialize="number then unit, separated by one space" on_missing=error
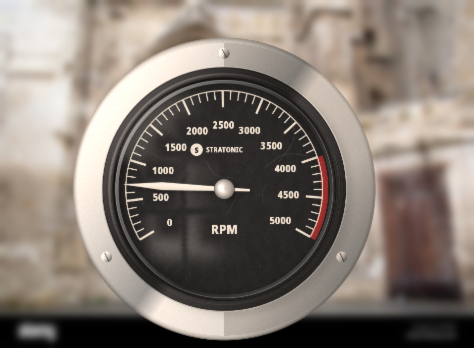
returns 700 rpm
